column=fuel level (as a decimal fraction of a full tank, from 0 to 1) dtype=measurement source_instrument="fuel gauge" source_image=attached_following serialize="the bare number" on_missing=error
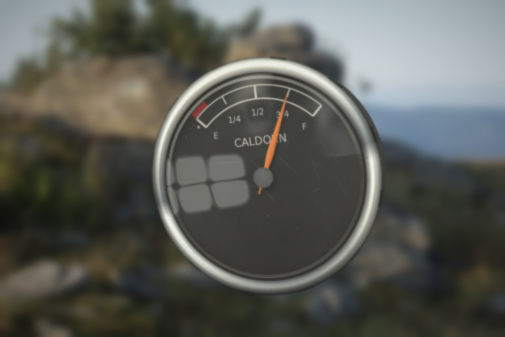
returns 0.75
